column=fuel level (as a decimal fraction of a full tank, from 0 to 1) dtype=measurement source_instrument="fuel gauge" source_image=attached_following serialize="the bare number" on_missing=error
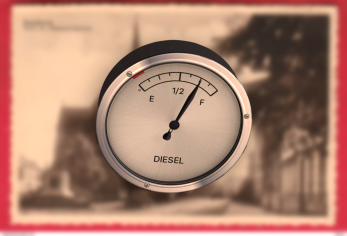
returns 0.75
